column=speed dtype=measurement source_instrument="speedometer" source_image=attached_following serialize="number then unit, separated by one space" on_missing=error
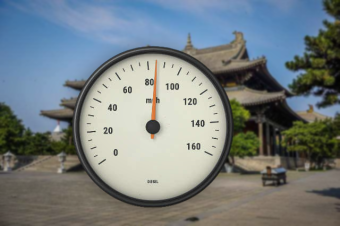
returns 85 mph
